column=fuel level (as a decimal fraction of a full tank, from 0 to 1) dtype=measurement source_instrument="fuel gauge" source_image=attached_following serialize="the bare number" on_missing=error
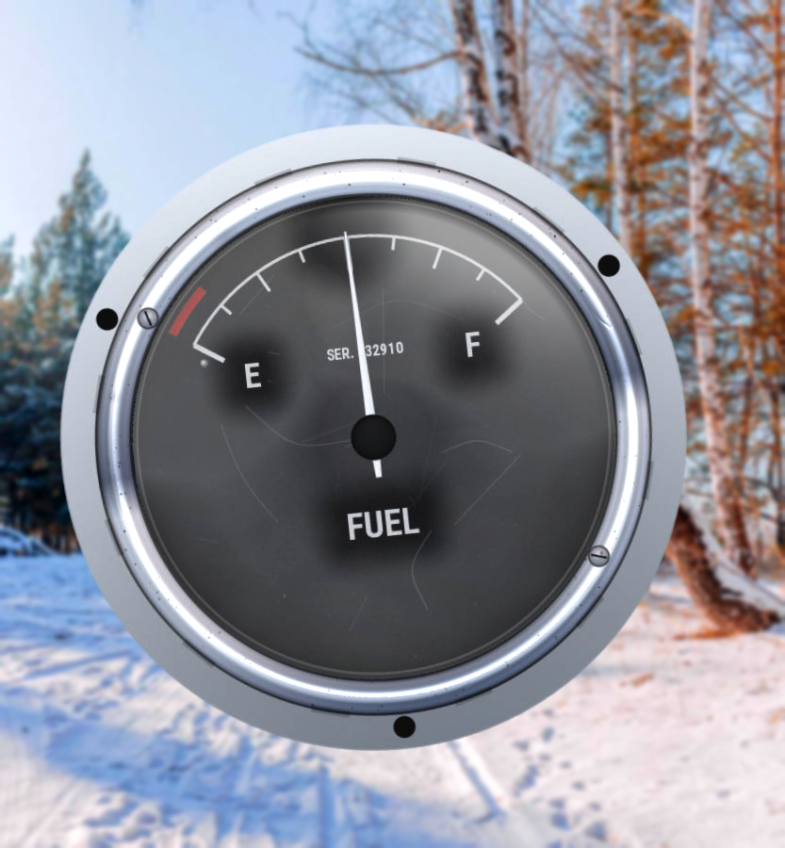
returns 0.5
